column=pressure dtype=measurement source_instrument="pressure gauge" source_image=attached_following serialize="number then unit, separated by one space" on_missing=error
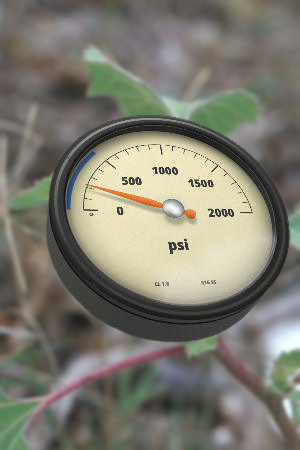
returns 200 psi
